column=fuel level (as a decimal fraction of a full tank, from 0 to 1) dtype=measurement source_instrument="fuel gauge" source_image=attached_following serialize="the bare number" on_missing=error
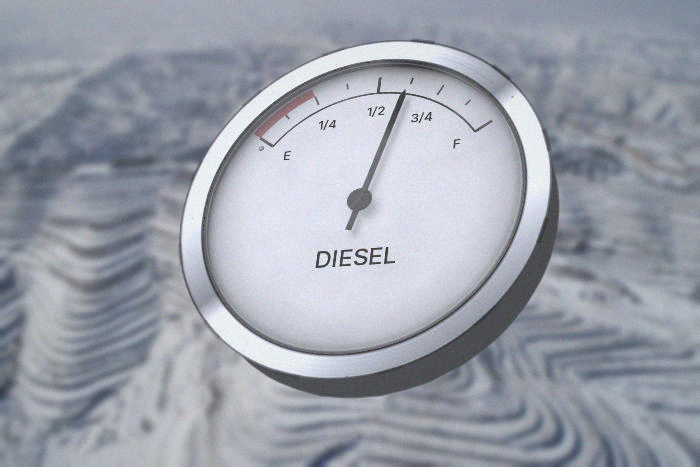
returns 0.625
